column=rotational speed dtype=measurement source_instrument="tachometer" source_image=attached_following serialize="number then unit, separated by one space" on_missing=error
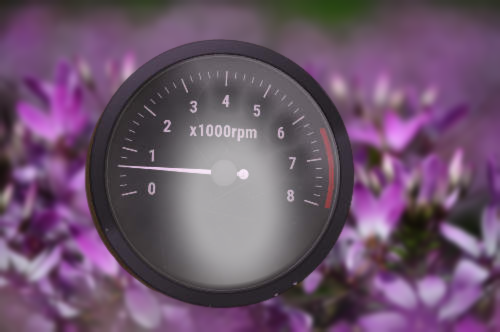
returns 600 rpm
